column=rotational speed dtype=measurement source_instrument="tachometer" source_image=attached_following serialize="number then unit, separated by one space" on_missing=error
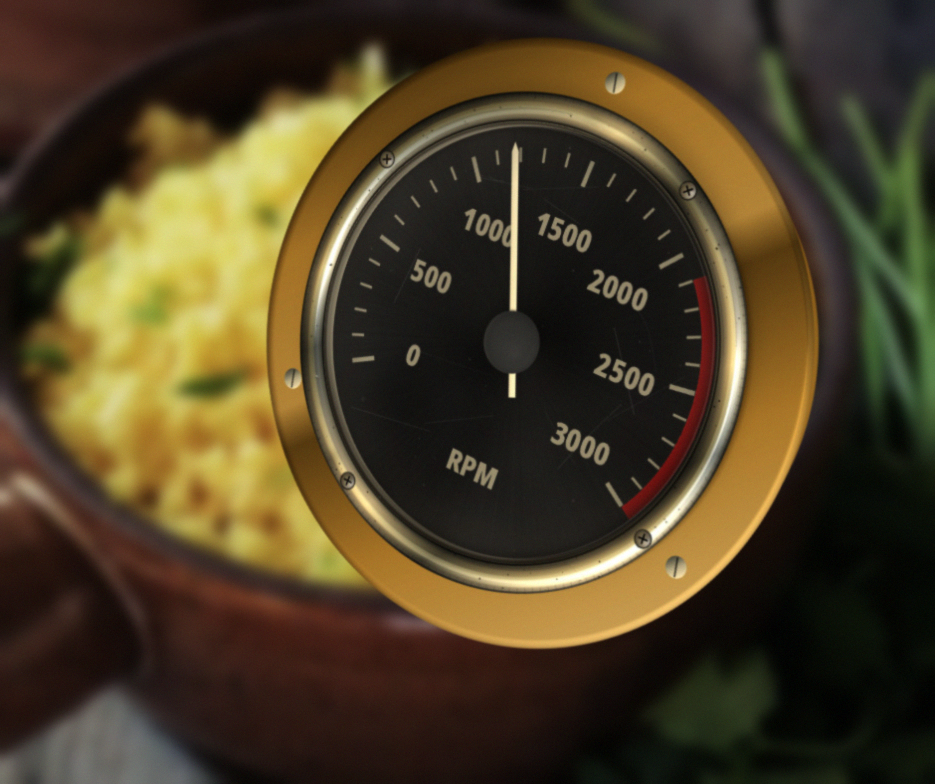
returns 1200 rpm
